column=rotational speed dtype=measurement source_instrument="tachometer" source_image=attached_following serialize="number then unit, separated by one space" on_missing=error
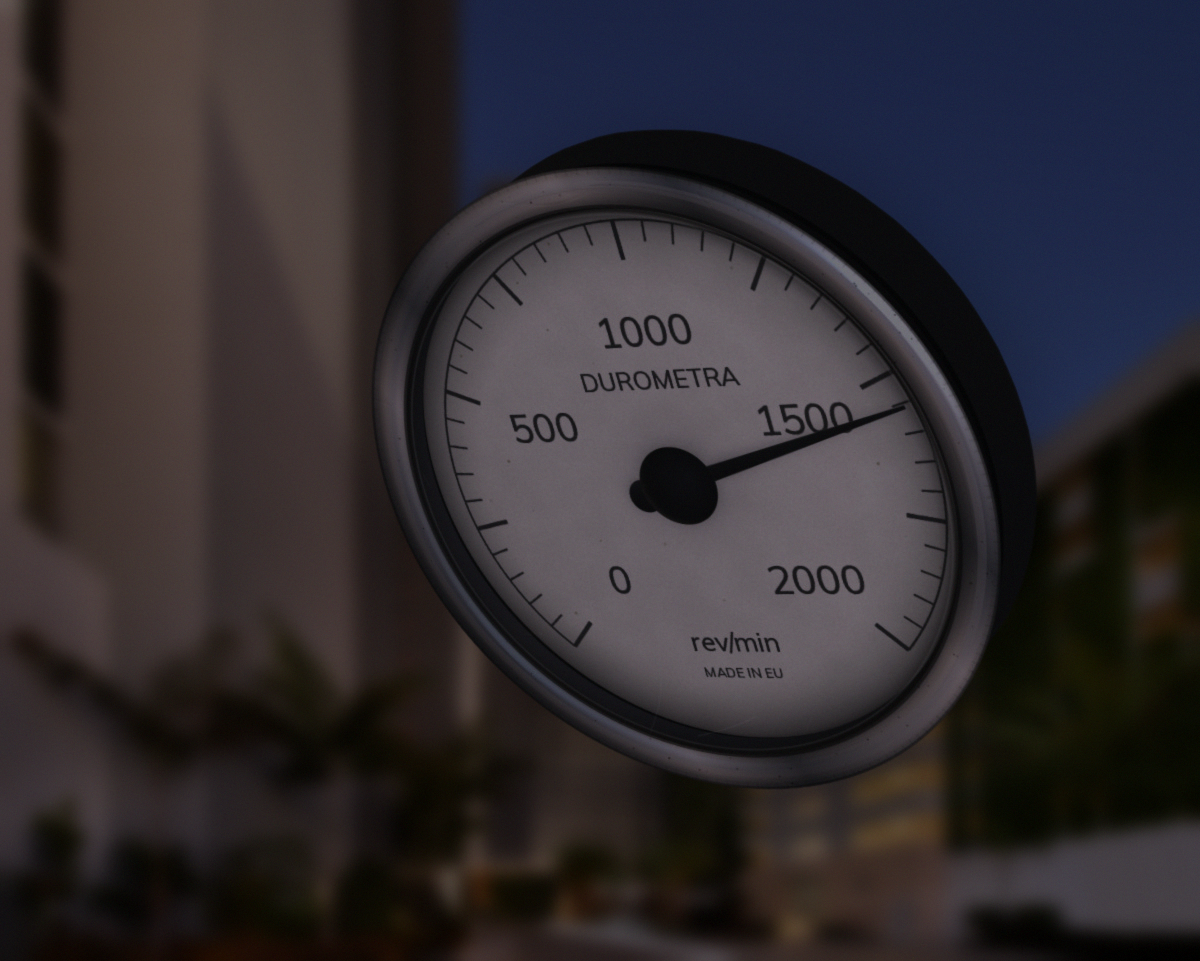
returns 1550 rpm
